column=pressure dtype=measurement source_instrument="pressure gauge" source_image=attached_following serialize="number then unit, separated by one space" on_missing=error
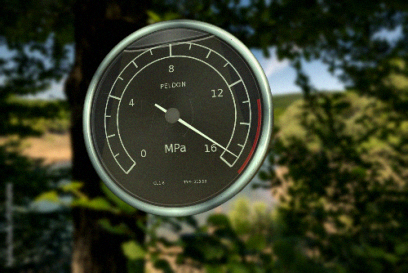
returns 15.5 MPa
